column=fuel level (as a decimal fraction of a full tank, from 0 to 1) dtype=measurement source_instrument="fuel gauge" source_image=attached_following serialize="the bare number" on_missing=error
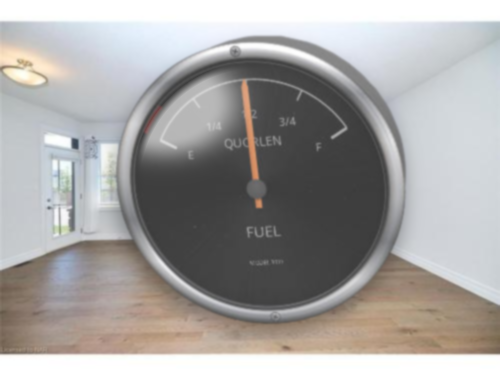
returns 0.5
